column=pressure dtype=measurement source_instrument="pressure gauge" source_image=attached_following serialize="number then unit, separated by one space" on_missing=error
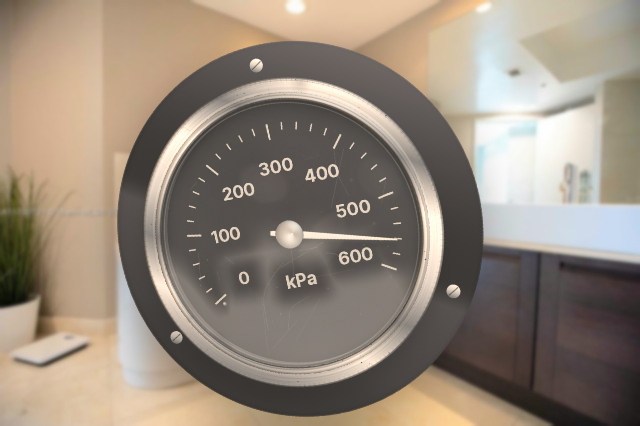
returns 560 kPa
